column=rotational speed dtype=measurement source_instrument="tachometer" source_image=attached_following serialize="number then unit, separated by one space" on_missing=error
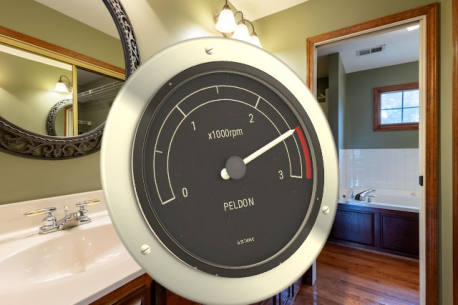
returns 2500 rpm
